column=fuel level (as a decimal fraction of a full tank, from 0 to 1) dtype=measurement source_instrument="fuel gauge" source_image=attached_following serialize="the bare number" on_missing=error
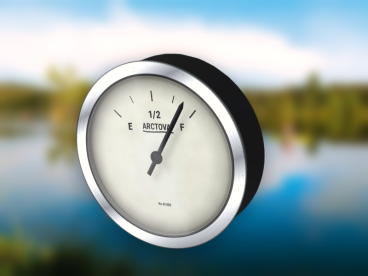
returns 0.875
